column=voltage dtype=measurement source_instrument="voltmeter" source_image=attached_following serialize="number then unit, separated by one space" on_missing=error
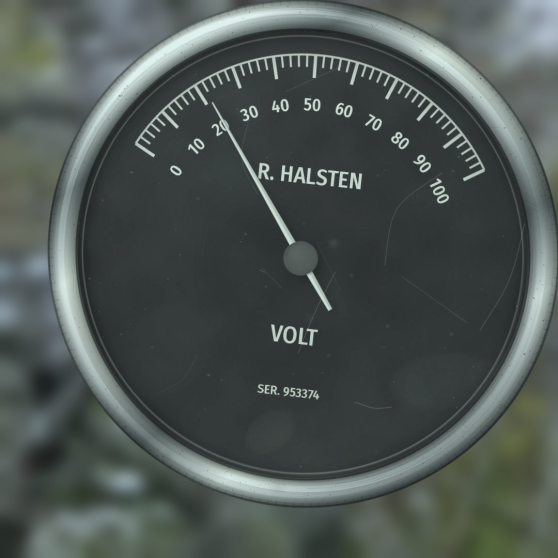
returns 22 V
